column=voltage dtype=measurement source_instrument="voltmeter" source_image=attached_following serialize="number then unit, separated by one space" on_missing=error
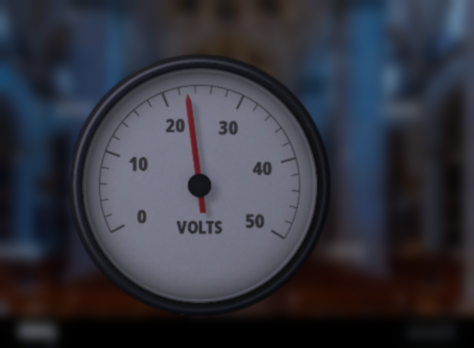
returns 23 V
